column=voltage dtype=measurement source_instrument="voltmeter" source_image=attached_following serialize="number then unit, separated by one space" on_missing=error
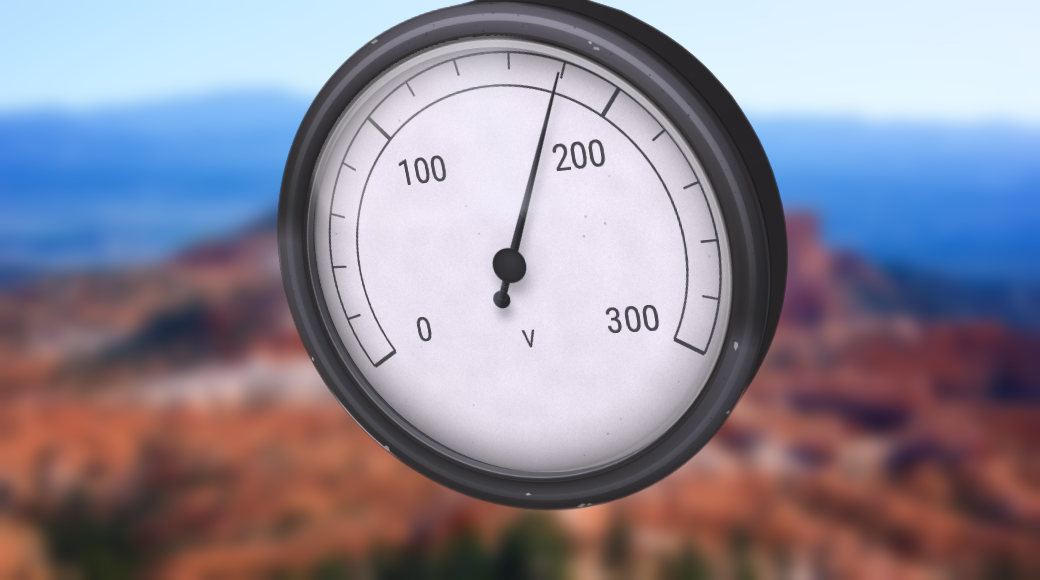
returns 180 V
